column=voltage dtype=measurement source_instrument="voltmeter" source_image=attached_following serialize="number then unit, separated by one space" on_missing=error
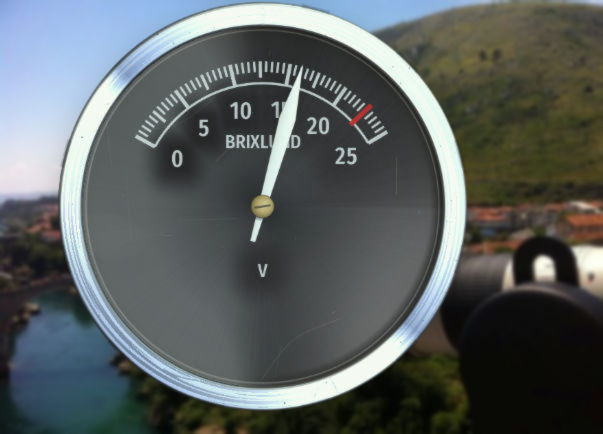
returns 16 V
